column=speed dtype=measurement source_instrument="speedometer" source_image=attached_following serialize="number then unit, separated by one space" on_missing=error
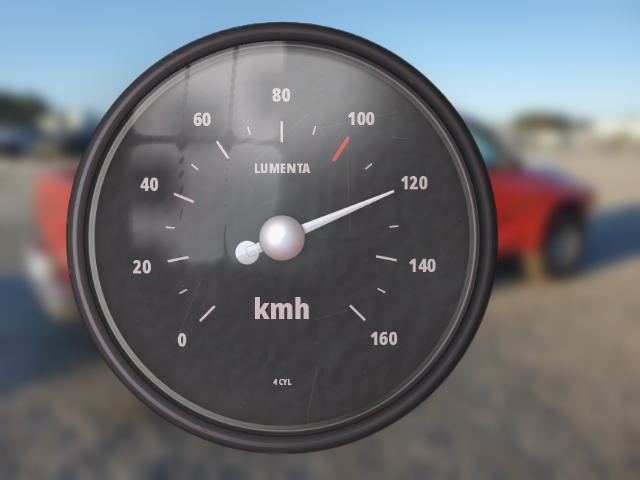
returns 120 km/h
